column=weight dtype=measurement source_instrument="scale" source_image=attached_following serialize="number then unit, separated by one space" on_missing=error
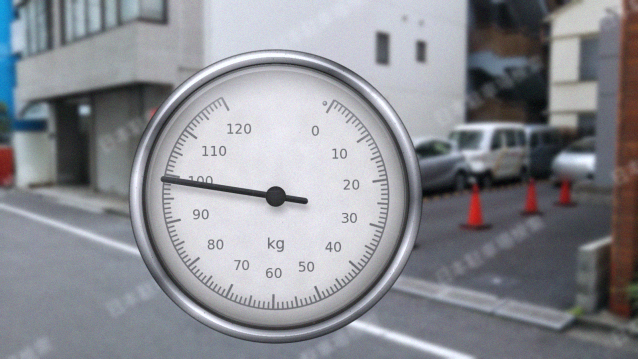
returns 99 kg
